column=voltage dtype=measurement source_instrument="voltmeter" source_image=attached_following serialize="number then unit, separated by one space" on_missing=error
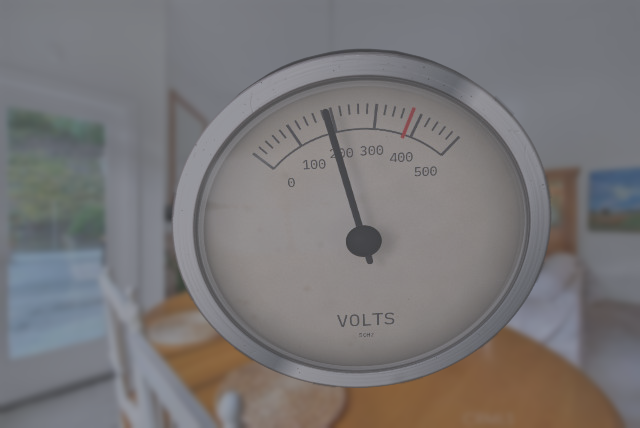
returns 190 V
